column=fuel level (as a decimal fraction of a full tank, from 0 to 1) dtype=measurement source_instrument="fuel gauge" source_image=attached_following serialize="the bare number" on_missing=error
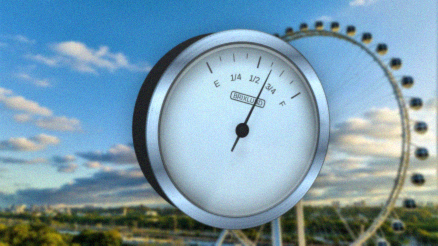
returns 0.625
